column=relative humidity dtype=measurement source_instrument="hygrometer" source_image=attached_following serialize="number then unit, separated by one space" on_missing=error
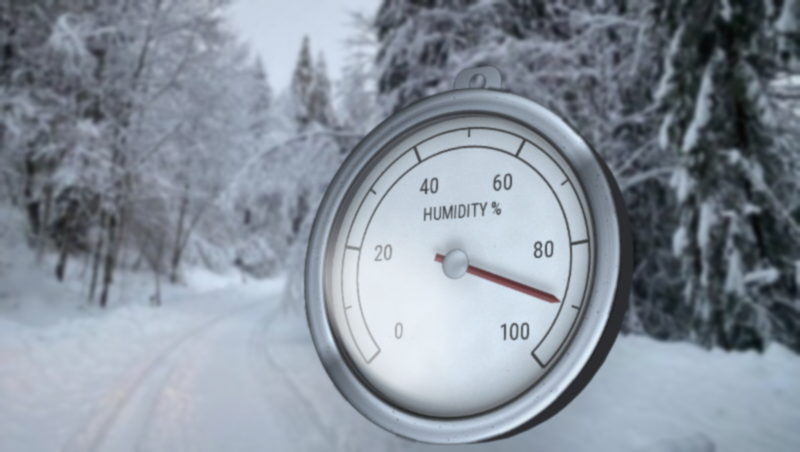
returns 90 %
